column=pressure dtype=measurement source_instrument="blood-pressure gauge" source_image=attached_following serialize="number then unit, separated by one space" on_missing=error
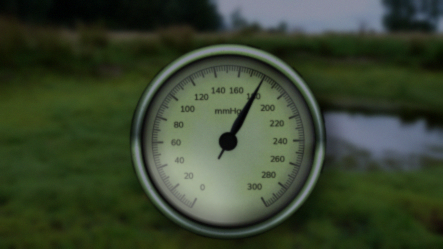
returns 180 mmHg
